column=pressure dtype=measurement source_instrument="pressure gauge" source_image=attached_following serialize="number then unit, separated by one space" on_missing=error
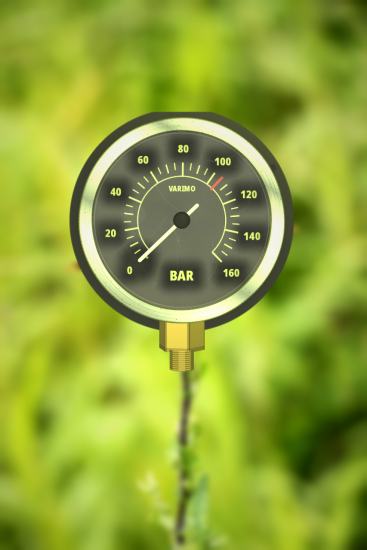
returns 0 bar
